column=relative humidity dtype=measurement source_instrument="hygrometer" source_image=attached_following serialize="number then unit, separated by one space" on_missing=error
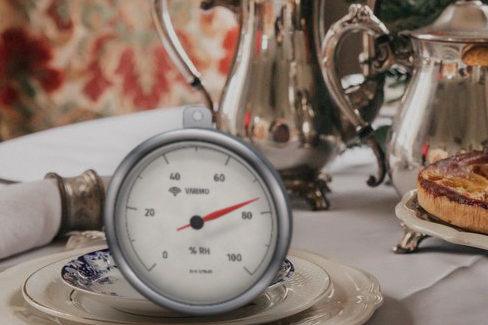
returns 75 %
